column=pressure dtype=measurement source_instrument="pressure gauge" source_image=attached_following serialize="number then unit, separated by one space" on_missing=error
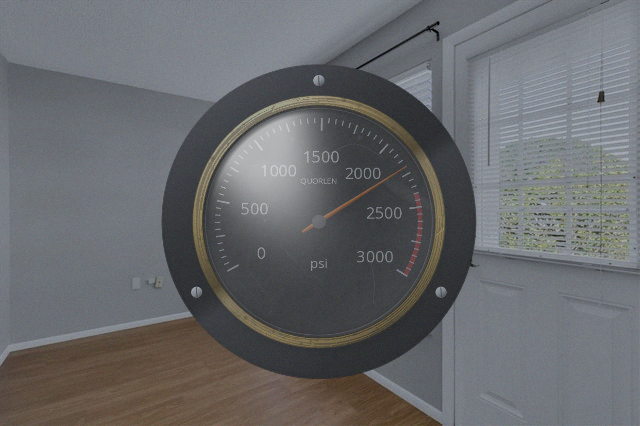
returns 2200 psi
